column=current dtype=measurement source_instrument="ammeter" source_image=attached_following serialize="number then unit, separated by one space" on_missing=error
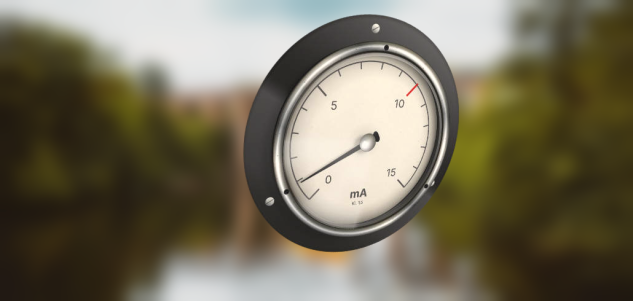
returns 1 mA
